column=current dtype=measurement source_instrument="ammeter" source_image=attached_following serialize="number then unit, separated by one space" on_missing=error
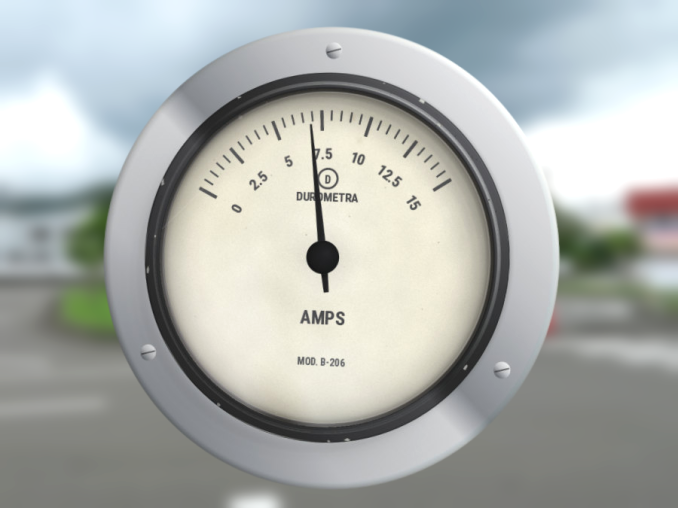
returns 7 A
